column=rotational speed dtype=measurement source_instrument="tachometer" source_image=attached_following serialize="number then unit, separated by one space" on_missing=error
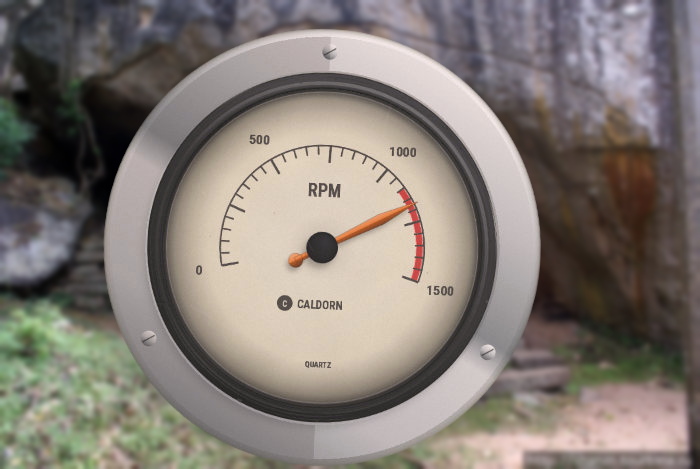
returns 1175 rpm
